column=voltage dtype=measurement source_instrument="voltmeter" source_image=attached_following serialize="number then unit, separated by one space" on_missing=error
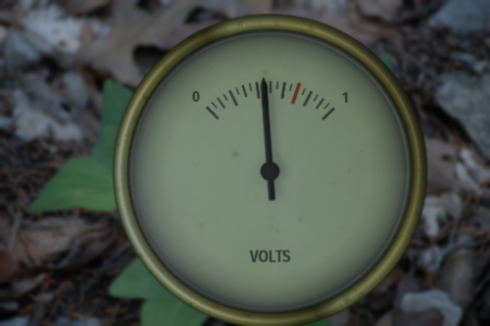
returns 0.45 V
